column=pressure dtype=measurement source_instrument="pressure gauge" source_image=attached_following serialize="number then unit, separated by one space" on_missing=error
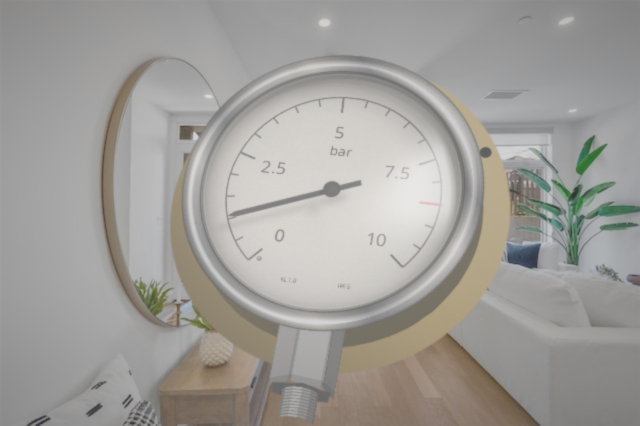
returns 1 bar
